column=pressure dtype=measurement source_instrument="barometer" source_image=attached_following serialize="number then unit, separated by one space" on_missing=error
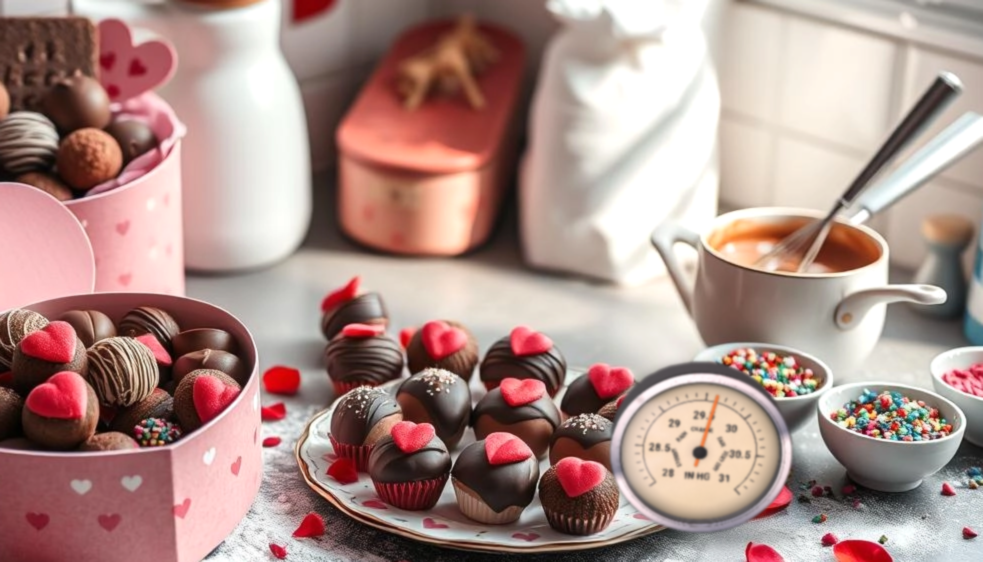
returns 29.6 inHg
